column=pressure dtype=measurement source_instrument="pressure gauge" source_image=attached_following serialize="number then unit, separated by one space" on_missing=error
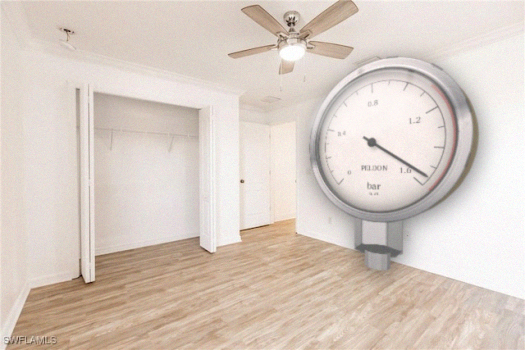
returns 1.55 bar
